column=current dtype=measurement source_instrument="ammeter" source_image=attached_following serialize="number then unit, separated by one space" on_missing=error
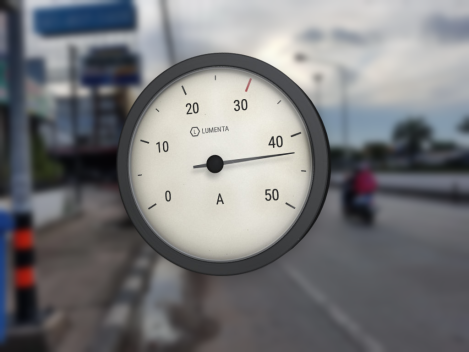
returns 42.5 A
